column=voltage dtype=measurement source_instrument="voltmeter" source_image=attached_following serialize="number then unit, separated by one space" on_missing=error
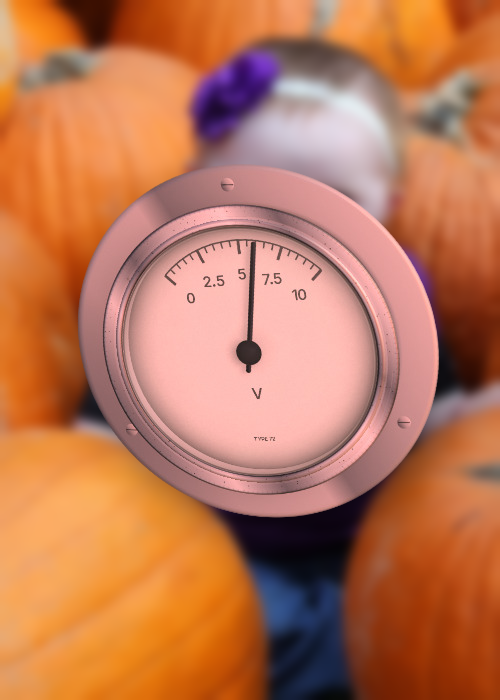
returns 6 V
